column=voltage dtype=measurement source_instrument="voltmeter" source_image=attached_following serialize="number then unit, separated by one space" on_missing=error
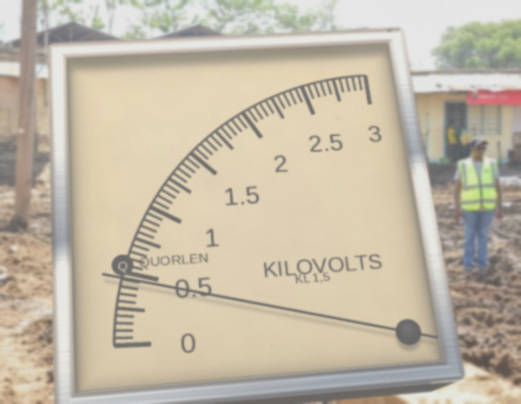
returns 0.45 kV
